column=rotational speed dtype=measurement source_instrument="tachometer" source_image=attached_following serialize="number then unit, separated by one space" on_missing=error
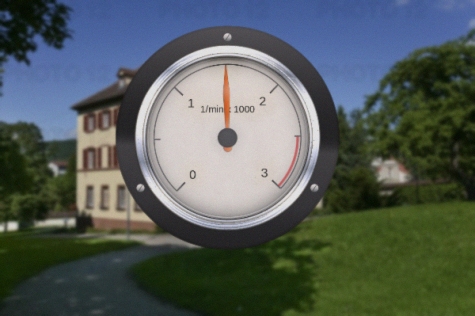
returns 1500 rpm
